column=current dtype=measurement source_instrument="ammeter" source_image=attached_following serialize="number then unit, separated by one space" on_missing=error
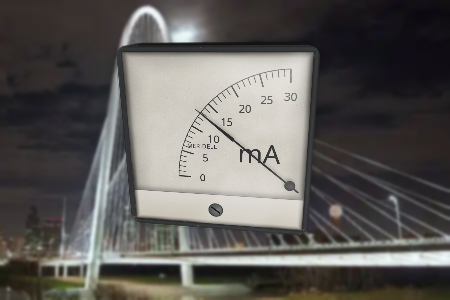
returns 13 mA
